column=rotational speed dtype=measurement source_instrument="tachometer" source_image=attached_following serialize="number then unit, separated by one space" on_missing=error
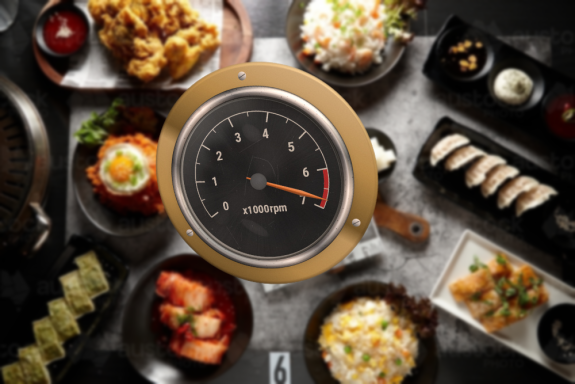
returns 6750 rpm
